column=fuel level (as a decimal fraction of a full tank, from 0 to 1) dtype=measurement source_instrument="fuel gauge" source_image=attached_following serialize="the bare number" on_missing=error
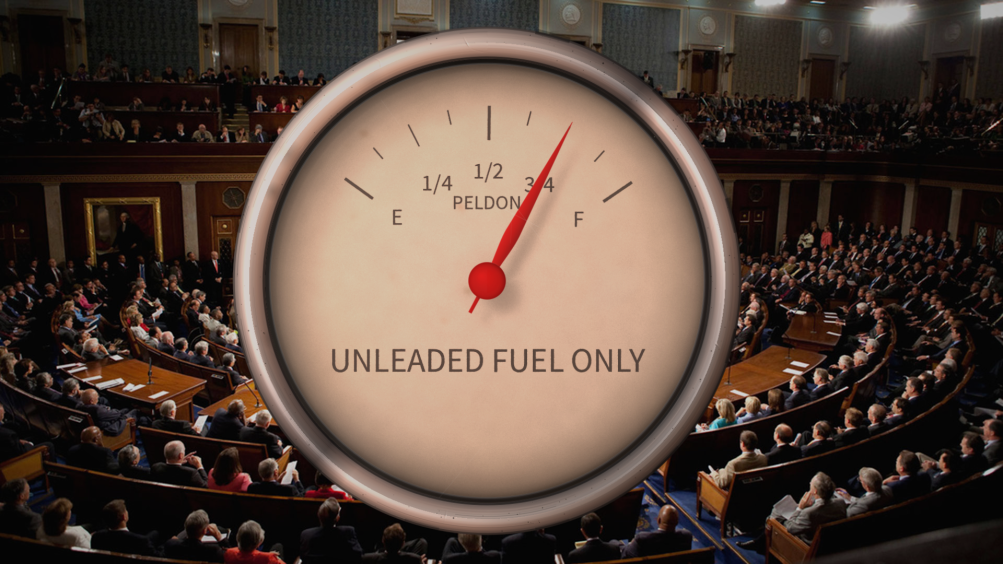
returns 0.75
